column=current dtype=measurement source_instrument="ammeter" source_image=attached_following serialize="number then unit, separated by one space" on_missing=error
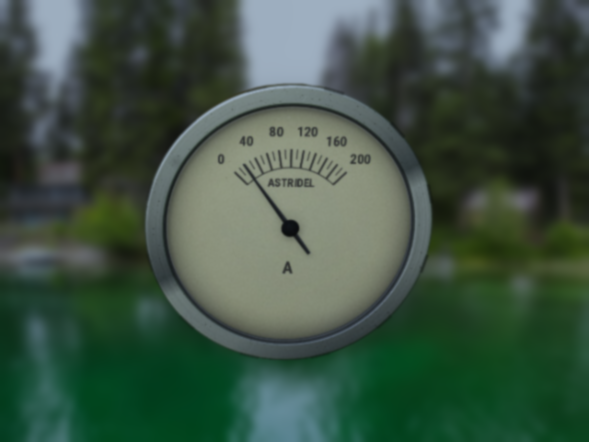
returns 20 A
